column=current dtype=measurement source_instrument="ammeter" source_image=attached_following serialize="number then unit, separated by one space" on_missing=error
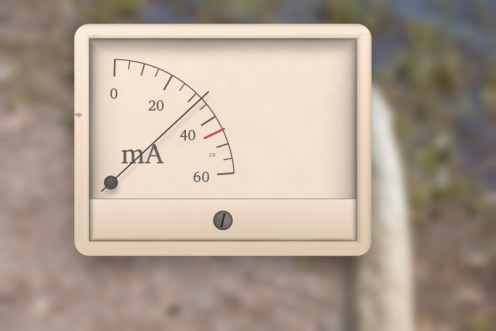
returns 32.5 mA
